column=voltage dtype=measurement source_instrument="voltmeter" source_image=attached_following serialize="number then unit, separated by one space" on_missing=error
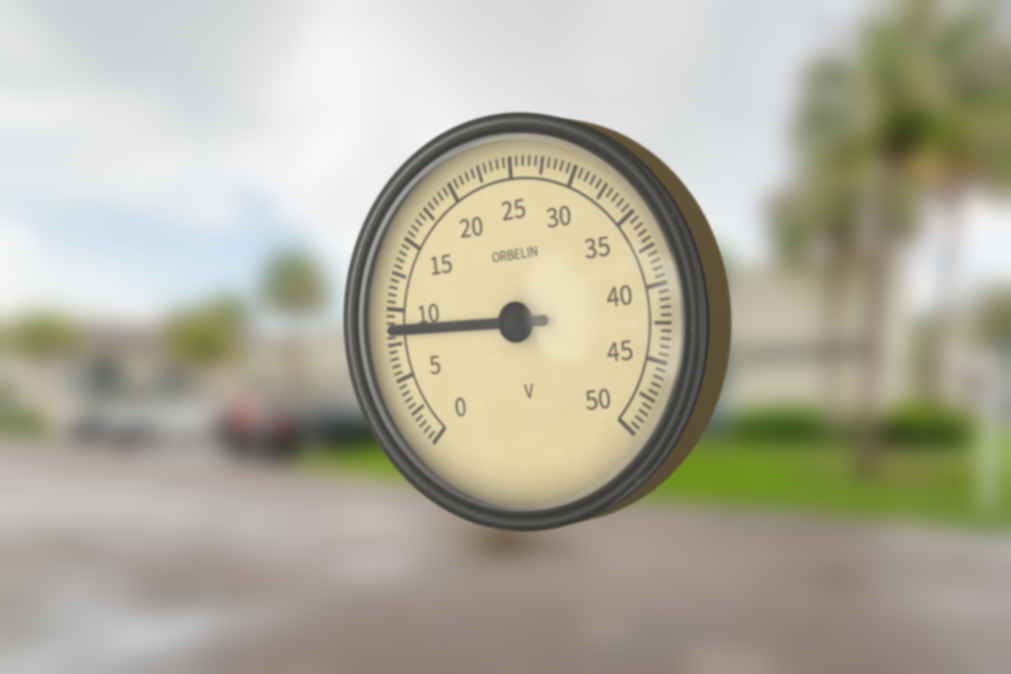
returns 8.5 V
